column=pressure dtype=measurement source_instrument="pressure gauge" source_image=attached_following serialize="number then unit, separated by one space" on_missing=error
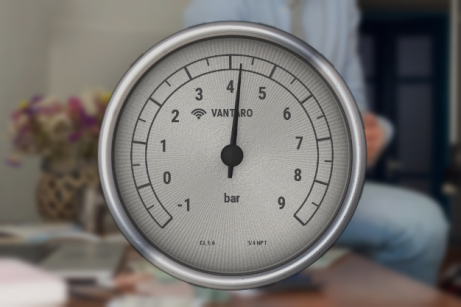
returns 4.25 bar
